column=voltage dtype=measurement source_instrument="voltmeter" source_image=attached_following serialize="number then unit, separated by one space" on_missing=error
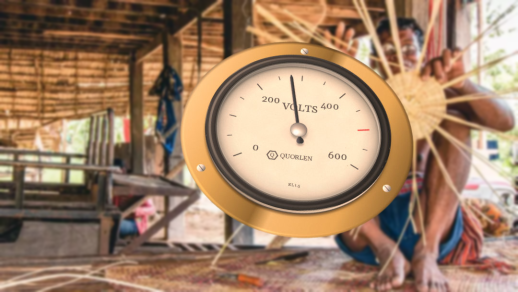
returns 275 V
